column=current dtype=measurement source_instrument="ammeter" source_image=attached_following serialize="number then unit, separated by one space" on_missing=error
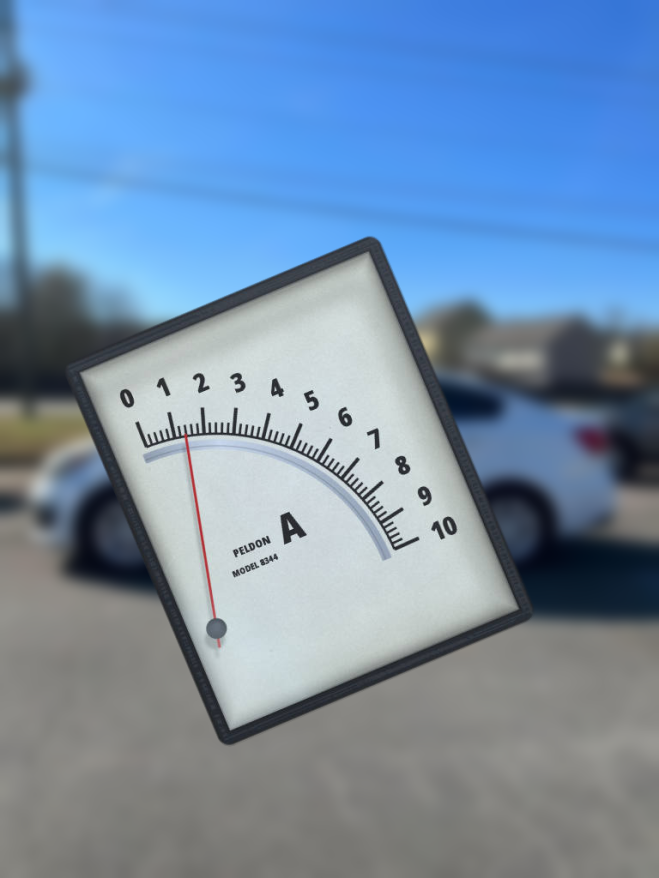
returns 1.4 A
